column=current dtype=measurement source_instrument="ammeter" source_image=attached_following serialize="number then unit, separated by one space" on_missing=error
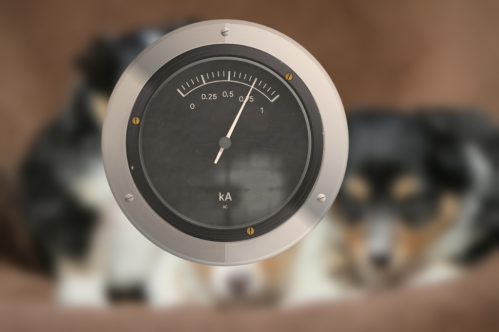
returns 0.75 kA
